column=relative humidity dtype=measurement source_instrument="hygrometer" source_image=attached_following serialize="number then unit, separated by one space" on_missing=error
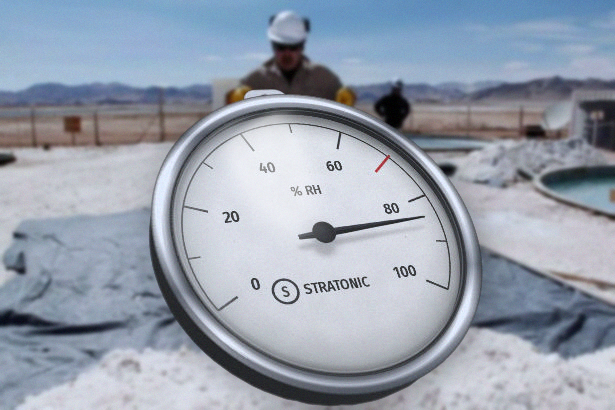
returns 85 %
